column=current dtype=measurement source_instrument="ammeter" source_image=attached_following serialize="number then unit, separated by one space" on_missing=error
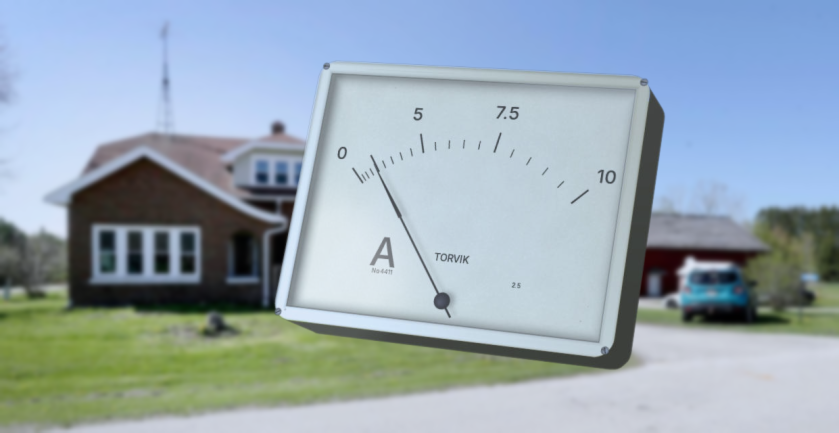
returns 2.5 A
